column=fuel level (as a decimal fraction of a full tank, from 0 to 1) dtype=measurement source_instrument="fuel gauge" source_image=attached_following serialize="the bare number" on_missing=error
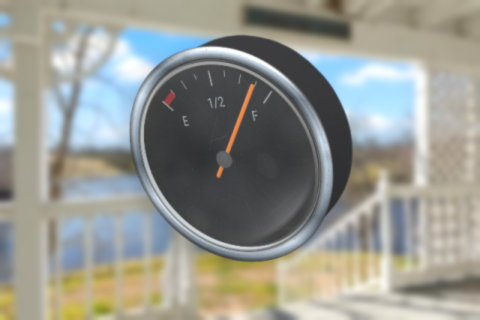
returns 0.875
